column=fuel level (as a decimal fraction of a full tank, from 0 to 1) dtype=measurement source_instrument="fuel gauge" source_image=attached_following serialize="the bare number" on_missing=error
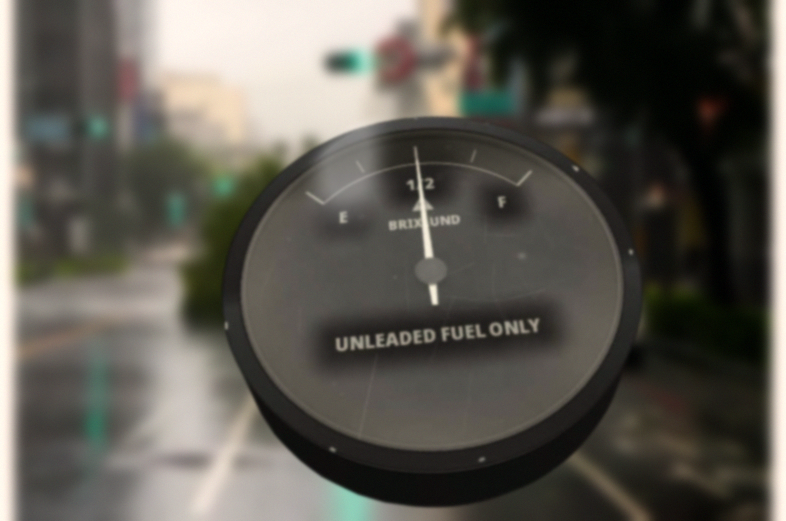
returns 0.5
